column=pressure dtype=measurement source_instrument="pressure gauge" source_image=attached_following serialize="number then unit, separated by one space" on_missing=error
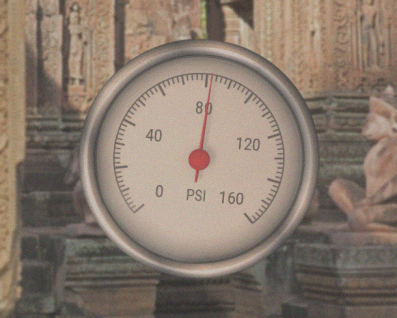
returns 82 psi
